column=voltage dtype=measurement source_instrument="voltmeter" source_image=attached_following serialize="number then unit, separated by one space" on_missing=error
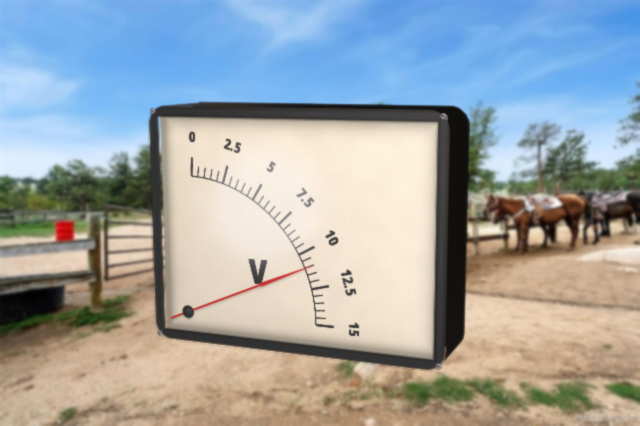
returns 11 V
